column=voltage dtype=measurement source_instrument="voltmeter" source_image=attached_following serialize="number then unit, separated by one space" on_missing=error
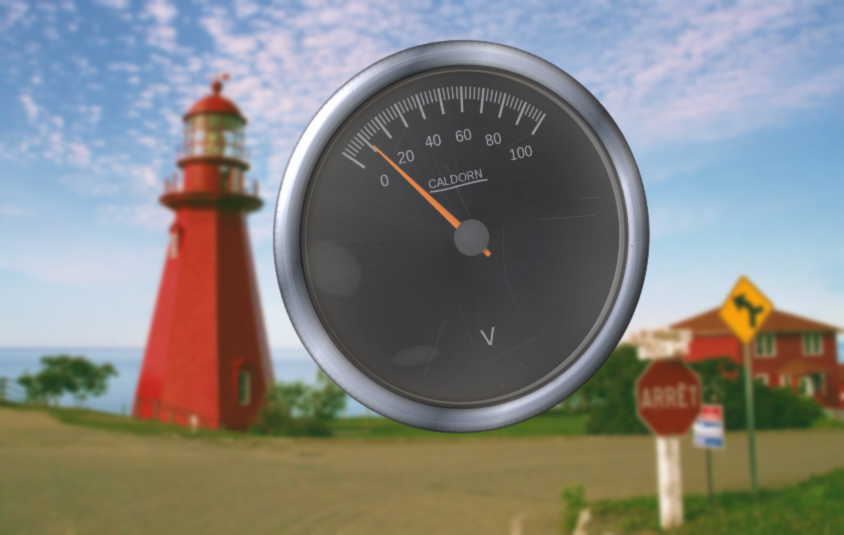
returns 10 V
